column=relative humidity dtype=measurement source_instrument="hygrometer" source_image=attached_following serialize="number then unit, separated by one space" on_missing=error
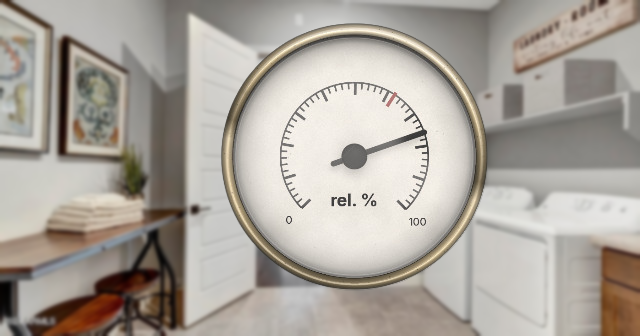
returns 76 %
